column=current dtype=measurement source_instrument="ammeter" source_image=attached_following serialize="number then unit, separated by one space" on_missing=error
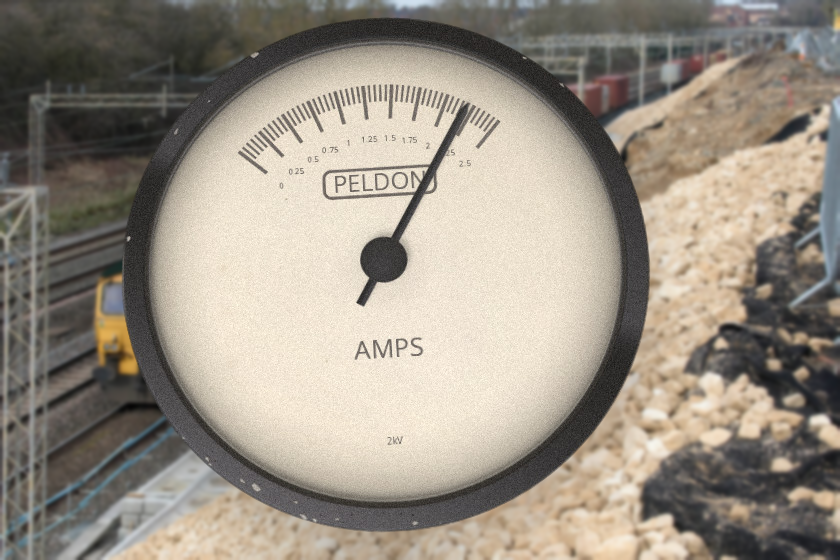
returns 2.2 A
